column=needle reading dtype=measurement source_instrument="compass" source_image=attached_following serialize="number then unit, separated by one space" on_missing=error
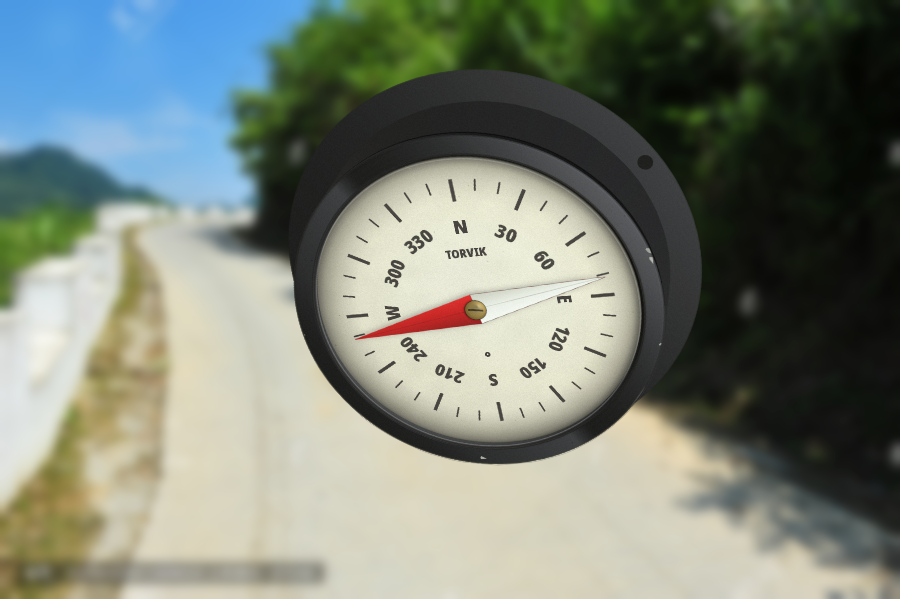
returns 260 °
